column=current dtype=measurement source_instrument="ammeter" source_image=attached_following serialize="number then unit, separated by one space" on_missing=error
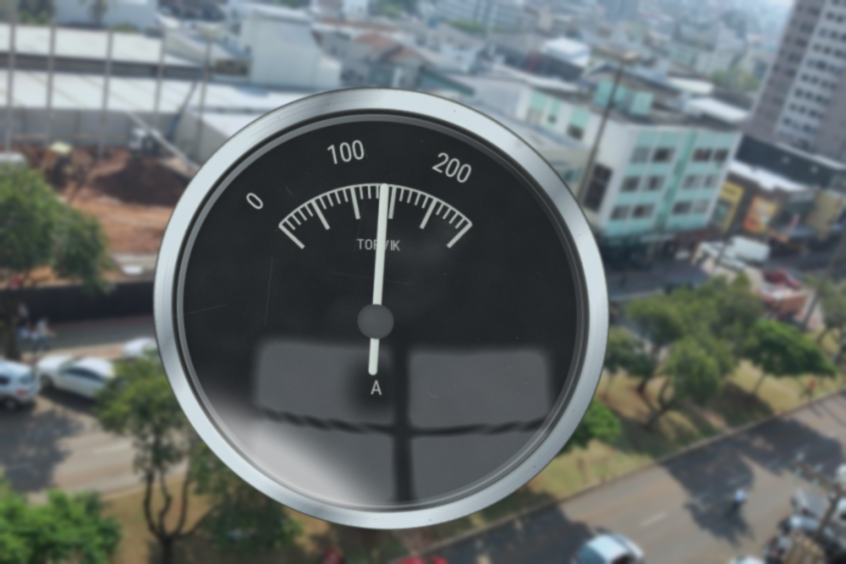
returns 140 A
